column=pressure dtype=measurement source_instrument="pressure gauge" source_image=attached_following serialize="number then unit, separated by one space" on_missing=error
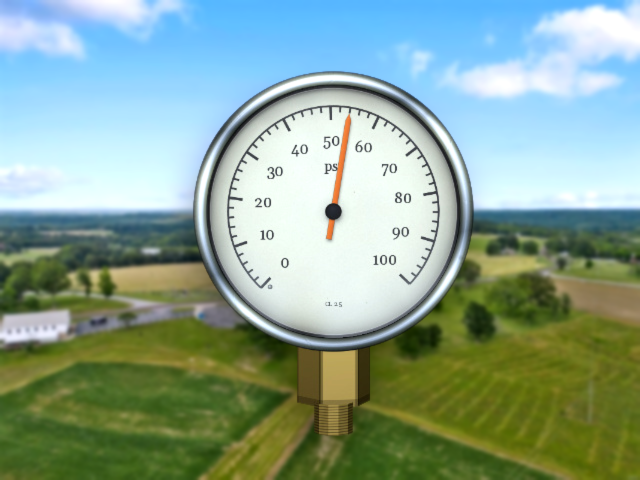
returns 54 psi
